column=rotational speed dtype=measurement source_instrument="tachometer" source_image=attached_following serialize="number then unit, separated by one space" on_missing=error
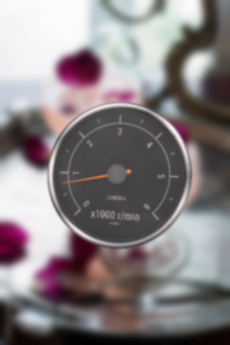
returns 750 rpm
